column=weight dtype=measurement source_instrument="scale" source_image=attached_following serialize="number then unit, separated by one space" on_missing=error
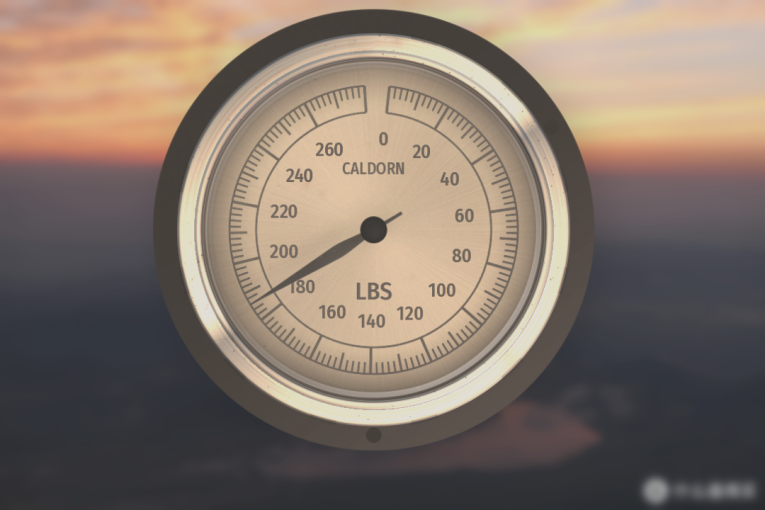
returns 186 lb
